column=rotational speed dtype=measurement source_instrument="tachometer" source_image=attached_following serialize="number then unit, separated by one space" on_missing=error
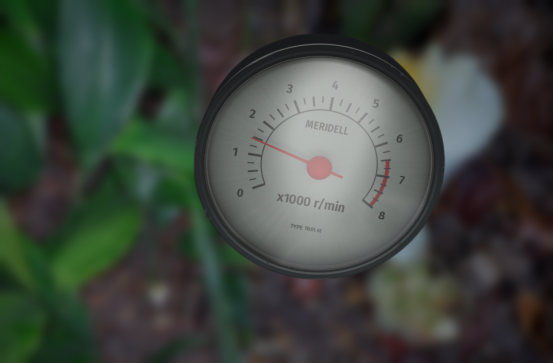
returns 1500 rpm
